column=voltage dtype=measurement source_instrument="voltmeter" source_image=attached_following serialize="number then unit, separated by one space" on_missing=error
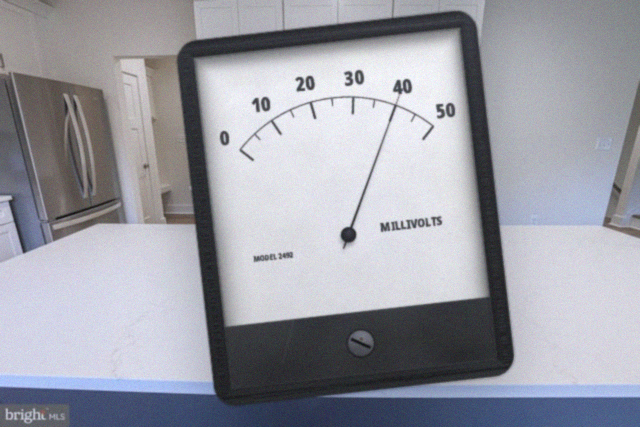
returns 40 mV
